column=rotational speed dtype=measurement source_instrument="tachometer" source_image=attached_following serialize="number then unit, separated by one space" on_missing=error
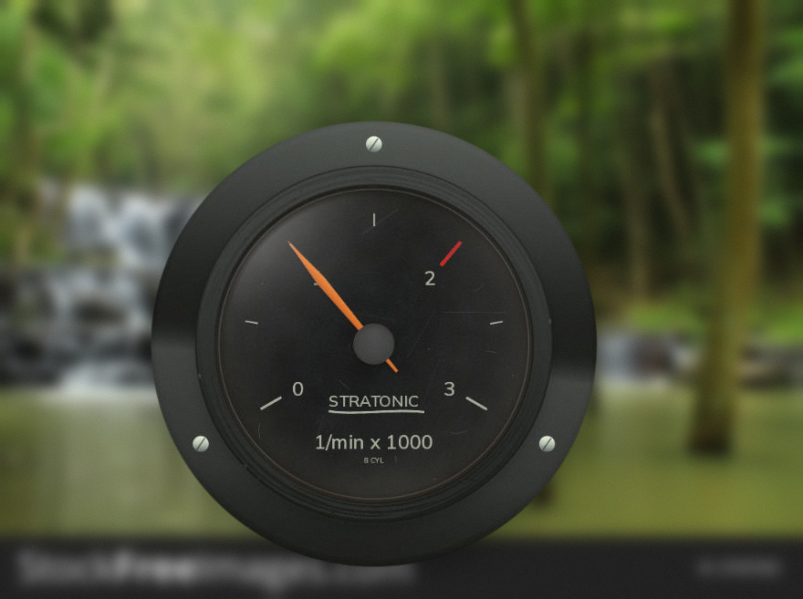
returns 1000 rpm
